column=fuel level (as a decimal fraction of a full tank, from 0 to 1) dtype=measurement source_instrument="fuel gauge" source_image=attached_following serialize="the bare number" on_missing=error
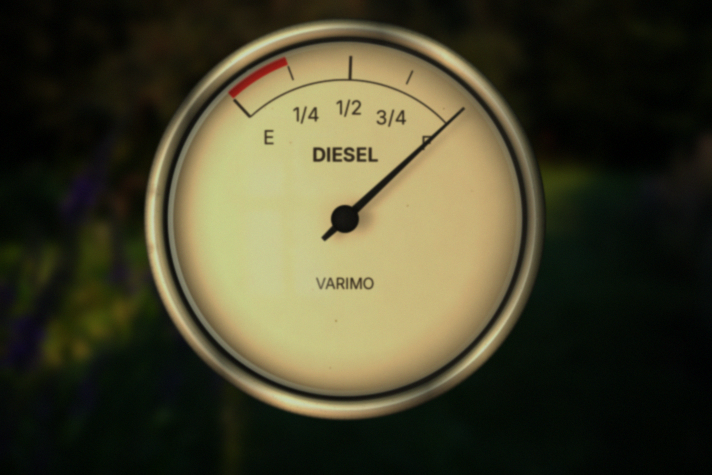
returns 1
